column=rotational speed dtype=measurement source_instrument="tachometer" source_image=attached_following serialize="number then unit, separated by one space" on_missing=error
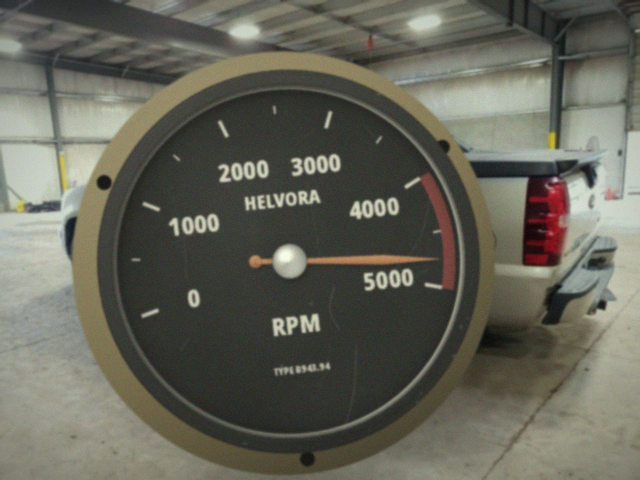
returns 4750 rpm
